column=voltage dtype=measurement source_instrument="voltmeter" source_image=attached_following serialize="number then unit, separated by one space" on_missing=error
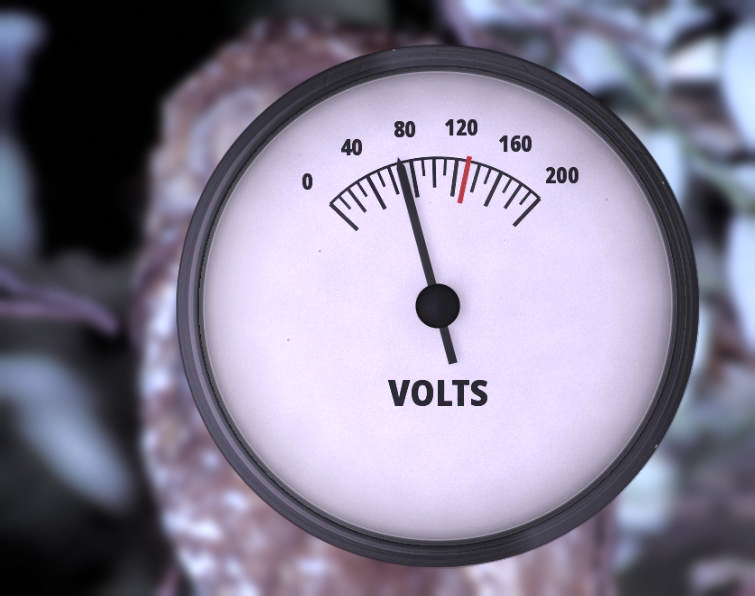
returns 70 V
